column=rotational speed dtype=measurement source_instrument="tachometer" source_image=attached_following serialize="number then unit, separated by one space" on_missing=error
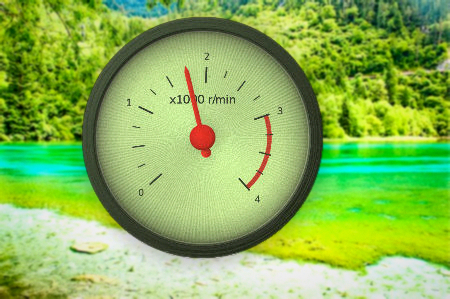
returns 1750 rpm
